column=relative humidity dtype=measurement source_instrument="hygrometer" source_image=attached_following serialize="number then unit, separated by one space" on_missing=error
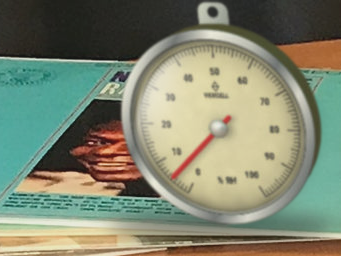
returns 5 %
